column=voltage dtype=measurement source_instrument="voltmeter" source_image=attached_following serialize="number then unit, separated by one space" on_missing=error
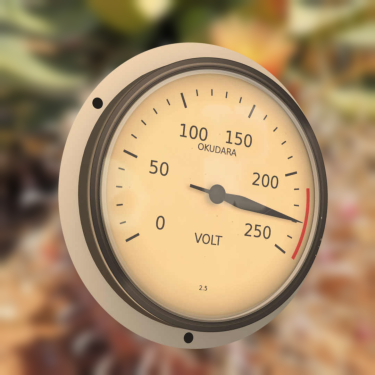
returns 230 V
